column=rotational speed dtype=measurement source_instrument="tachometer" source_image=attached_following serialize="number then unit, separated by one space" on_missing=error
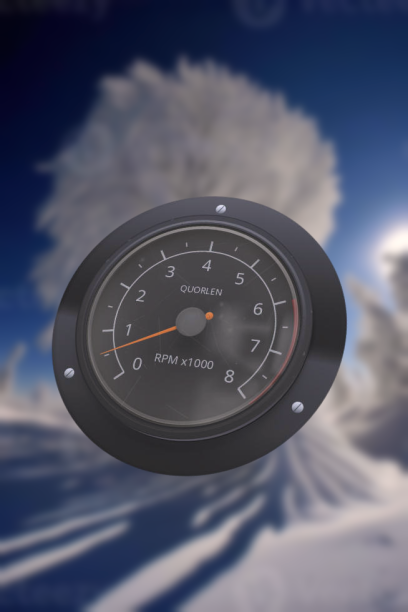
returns 500 rpm
